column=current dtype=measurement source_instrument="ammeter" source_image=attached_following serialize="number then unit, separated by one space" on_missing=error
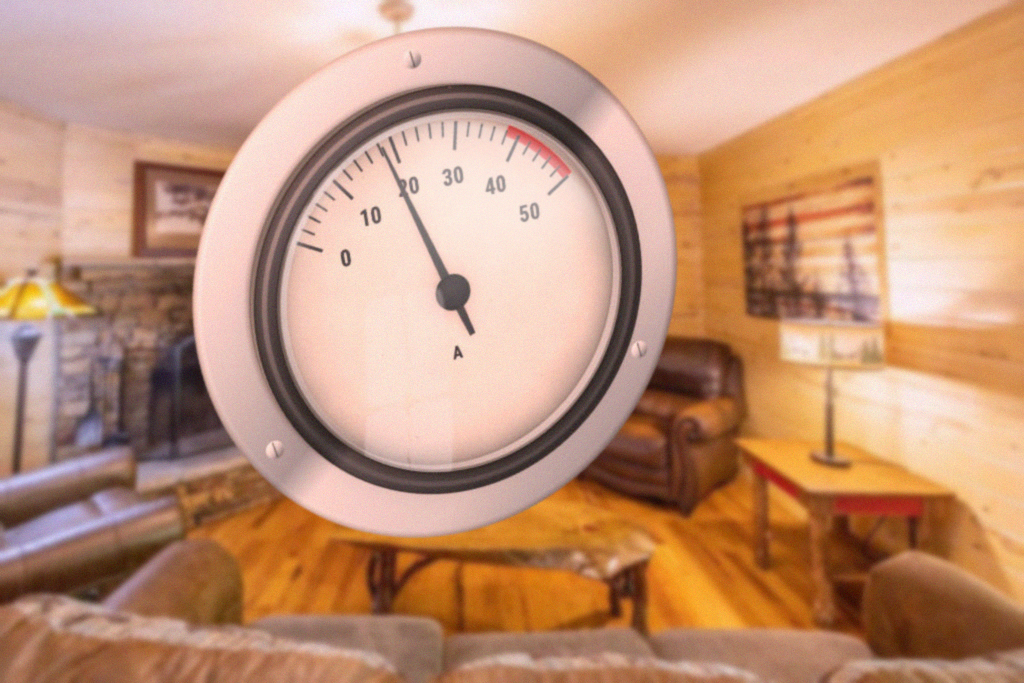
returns 18 A
